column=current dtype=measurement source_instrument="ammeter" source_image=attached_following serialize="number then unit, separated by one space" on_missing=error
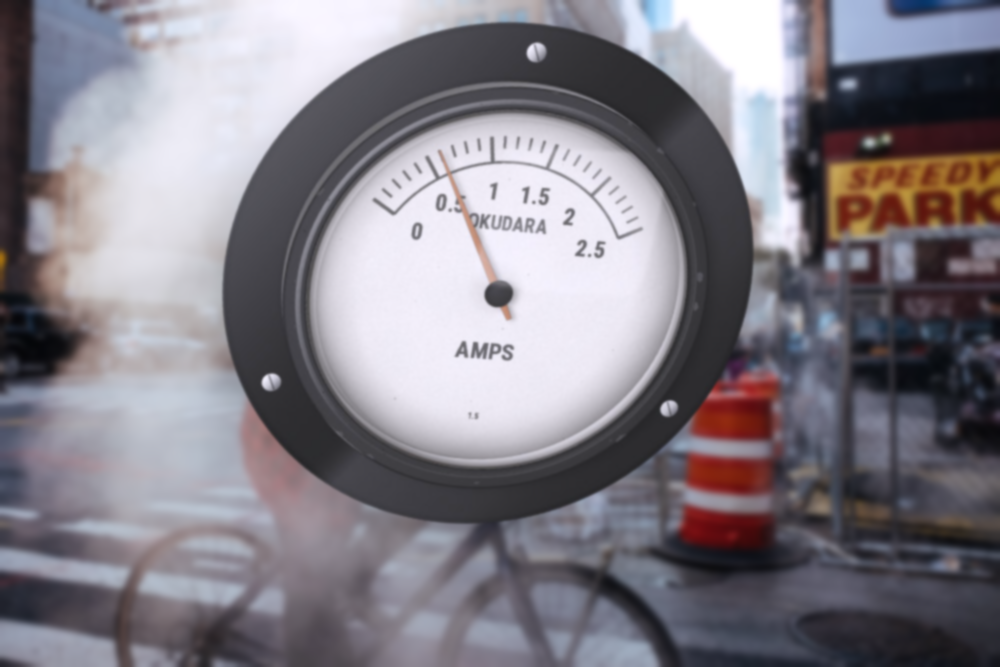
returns 0.6 A
